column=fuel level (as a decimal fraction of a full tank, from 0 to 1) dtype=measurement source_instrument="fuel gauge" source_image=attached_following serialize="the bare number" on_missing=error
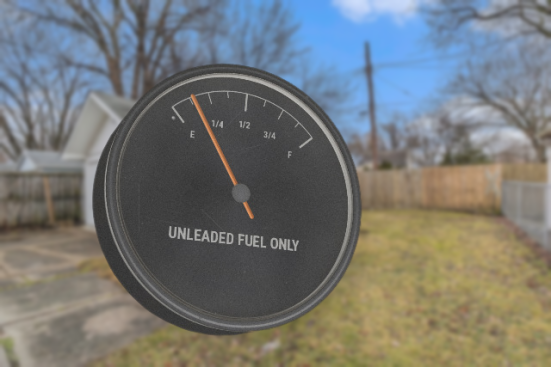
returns 0.125
